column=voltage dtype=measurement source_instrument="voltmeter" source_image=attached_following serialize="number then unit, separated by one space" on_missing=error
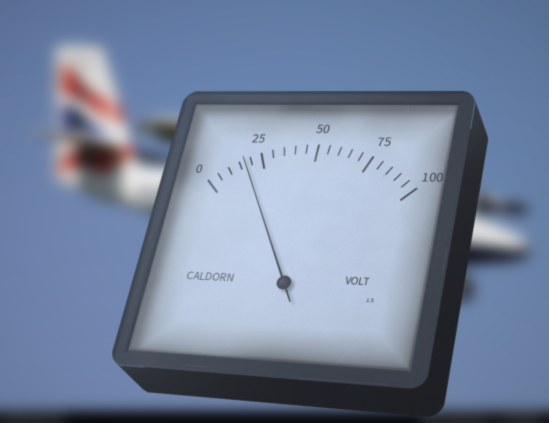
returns 17.5 V
